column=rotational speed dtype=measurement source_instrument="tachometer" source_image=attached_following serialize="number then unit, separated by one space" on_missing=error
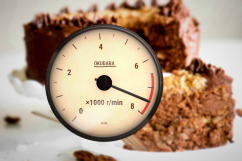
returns 7500 rpm
